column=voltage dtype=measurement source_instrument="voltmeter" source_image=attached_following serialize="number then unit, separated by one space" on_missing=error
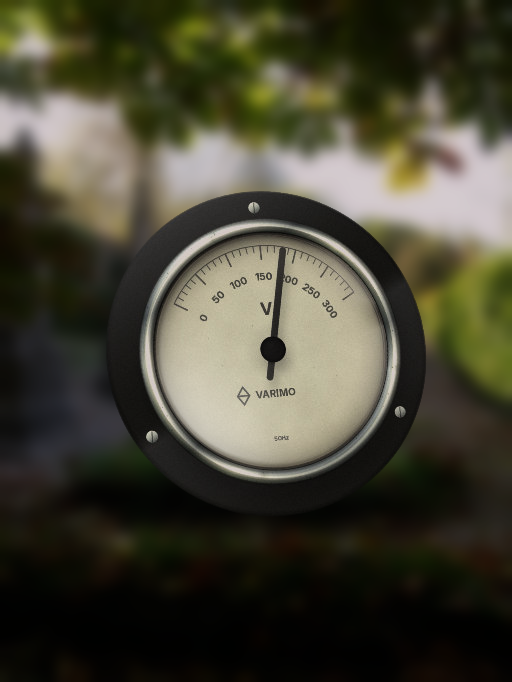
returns 180 V
